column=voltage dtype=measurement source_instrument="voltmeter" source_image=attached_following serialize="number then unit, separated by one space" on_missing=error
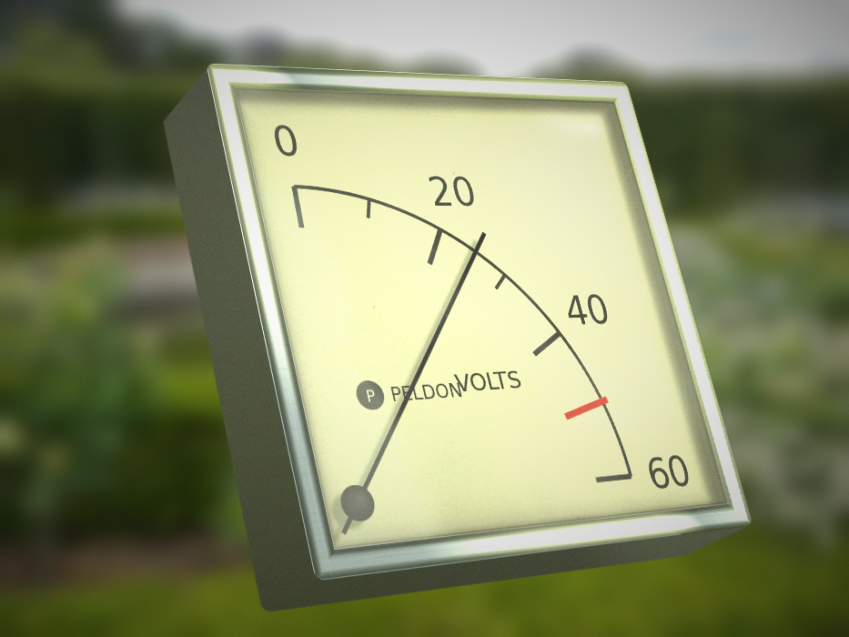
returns 25 V
